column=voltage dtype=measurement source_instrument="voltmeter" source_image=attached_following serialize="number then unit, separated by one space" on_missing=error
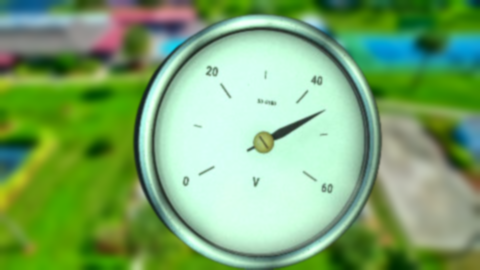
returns 45 V
